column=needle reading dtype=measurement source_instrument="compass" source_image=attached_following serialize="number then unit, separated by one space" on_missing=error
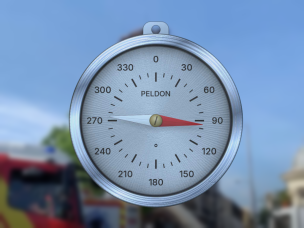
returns 95 °
